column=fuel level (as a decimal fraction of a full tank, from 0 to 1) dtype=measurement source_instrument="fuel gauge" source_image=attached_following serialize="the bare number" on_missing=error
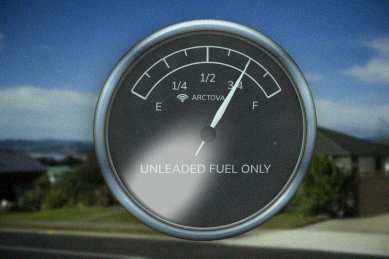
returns 0.75
